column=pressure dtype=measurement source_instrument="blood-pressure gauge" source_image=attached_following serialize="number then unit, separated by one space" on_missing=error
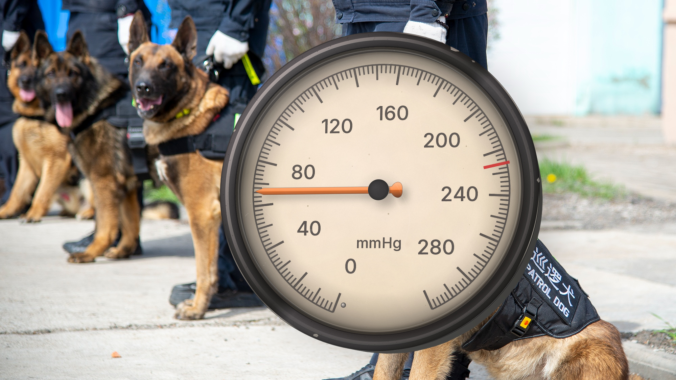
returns 66 mmHg
